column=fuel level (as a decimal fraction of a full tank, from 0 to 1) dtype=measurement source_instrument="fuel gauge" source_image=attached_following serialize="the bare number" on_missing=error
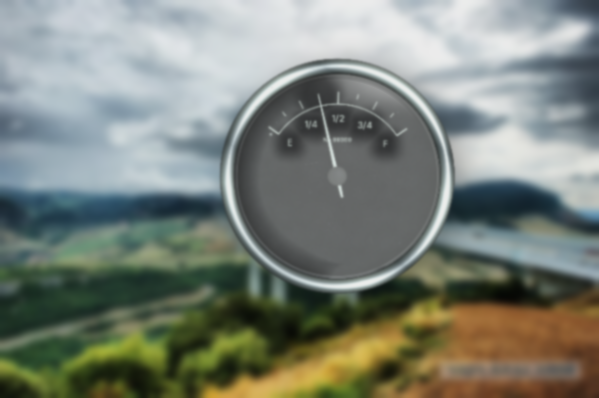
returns 0.375
